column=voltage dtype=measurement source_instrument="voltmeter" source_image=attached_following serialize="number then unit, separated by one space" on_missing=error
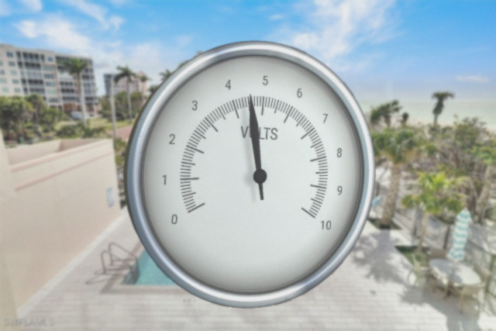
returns 4.5 V
